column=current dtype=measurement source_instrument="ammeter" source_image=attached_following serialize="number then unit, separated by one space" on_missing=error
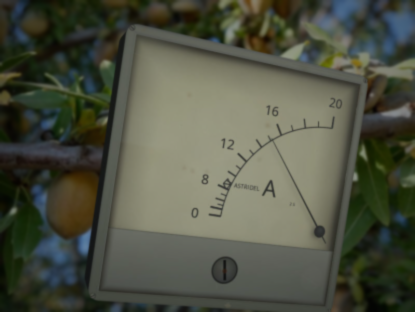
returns 15 A
